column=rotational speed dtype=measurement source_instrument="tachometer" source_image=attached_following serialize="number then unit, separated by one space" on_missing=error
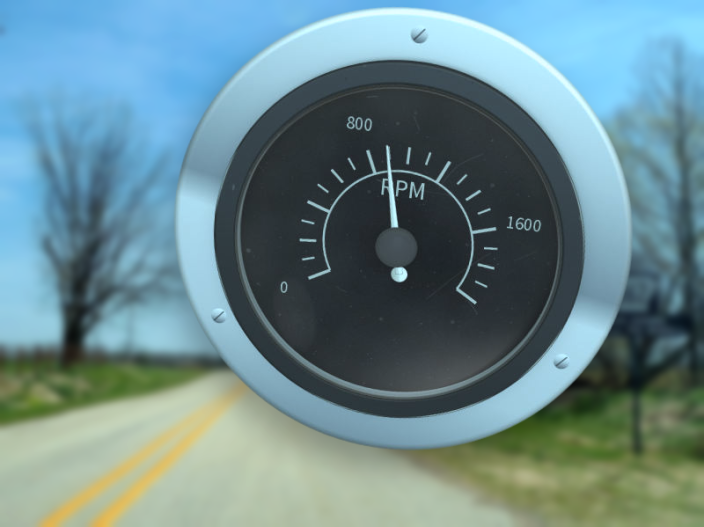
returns 900 rpm
